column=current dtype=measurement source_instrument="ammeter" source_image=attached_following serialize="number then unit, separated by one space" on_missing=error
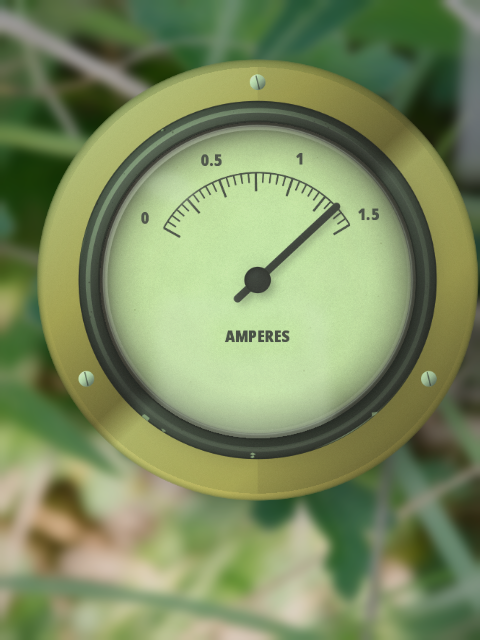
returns 1.35 A
